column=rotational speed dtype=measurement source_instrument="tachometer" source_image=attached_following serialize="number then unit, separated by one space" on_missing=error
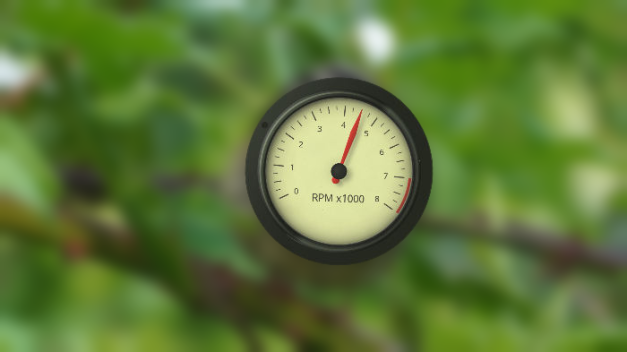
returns 4500 rpm
